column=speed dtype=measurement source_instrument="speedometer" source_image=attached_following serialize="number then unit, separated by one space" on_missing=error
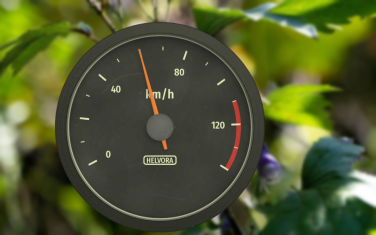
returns 60 km/h
